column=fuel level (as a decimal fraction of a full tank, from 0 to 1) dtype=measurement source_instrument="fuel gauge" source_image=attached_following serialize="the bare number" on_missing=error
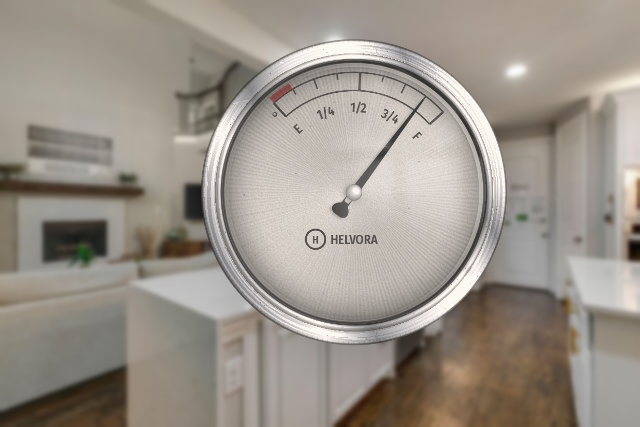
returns 0.875
